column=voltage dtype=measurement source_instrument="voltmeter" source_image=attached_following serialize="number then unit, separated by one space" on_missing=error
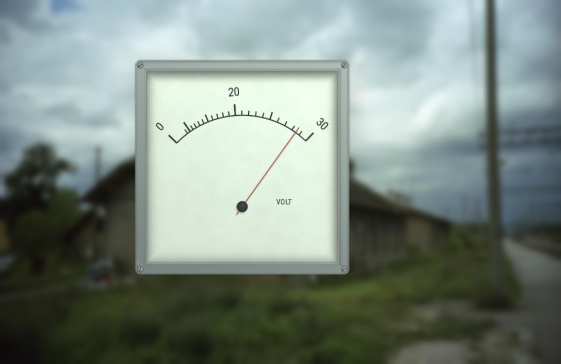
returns 28.5 V
